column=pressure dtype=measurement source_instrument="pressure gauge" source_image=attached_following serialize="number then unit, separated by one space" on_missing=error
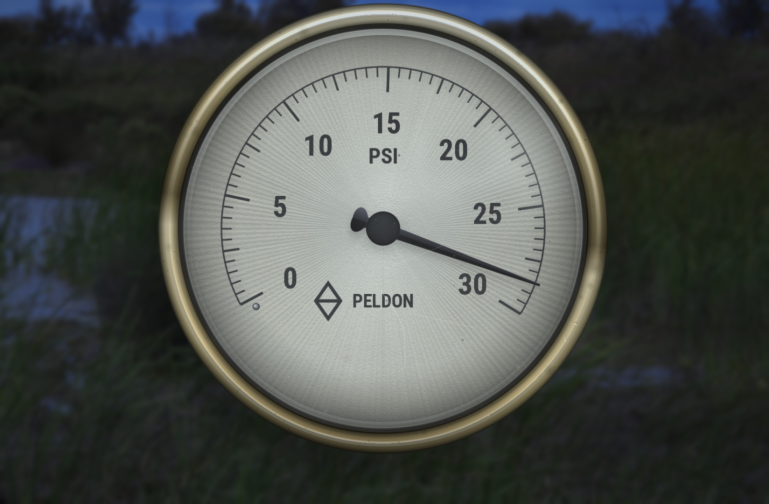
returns 28.5 psi
